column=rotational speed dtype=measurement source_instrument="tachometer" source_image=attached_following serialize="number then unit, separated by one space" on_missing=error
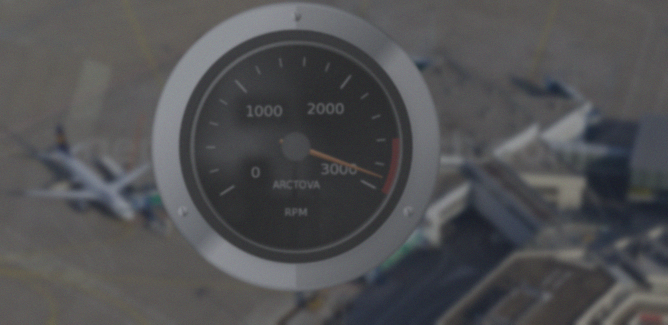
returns 2900 rpm
